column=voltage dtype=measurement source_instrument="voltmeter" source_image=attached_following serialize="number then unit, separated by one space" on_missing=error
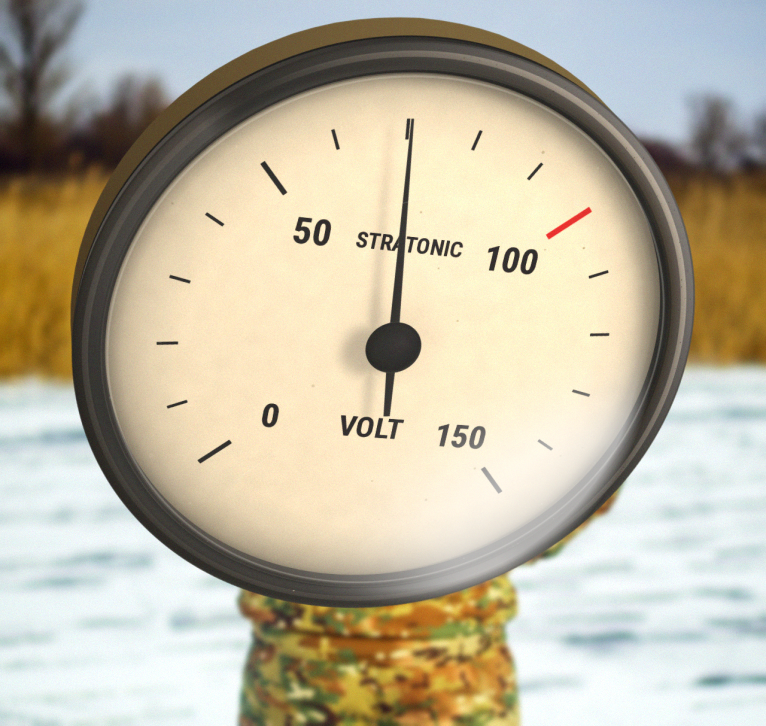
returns 70 V
